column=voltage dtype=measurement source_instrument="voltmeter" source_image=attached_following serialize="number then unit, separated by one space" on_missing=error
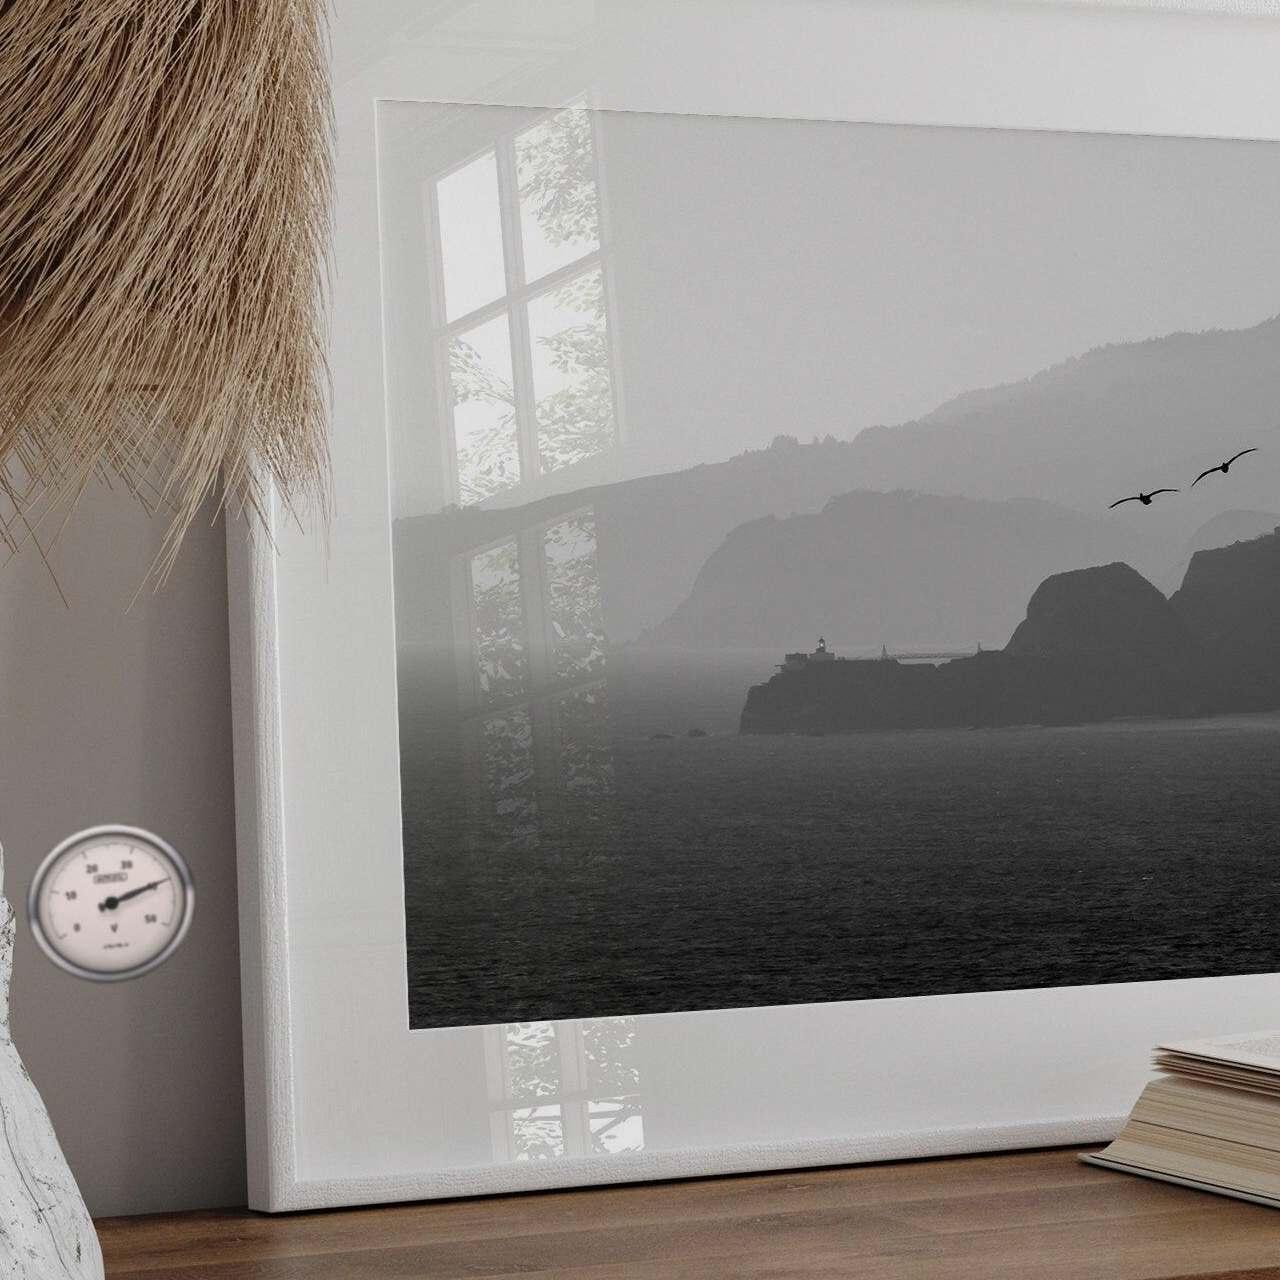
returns 40 V
